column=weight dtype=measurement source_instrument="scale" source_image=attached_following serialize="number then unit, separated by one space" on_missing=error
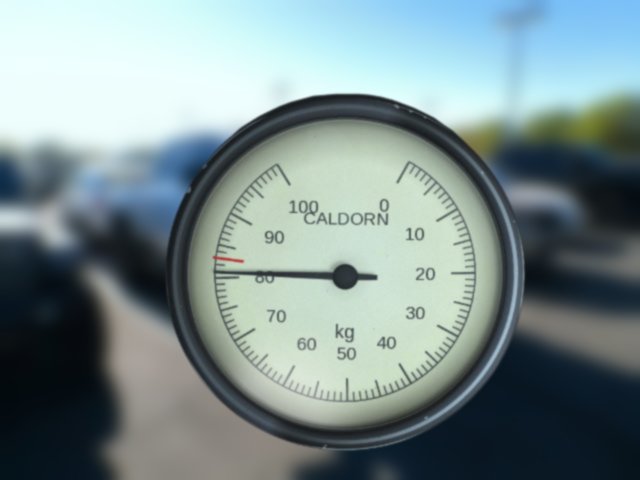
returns 81 kg
